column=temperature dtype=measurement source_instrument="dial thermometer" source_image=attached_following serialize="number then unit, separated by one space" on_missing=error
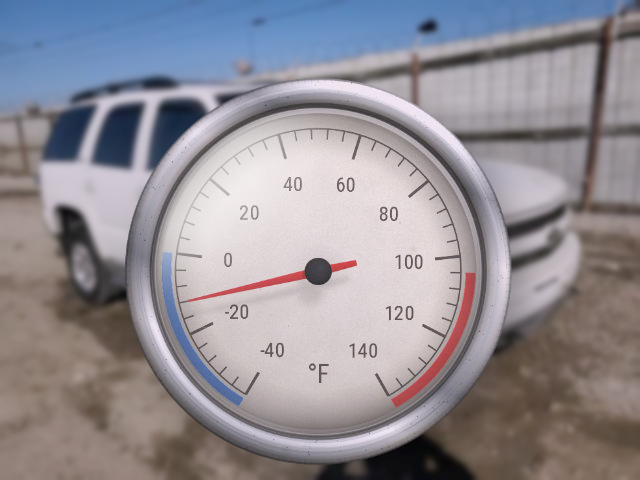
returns -12 °F
